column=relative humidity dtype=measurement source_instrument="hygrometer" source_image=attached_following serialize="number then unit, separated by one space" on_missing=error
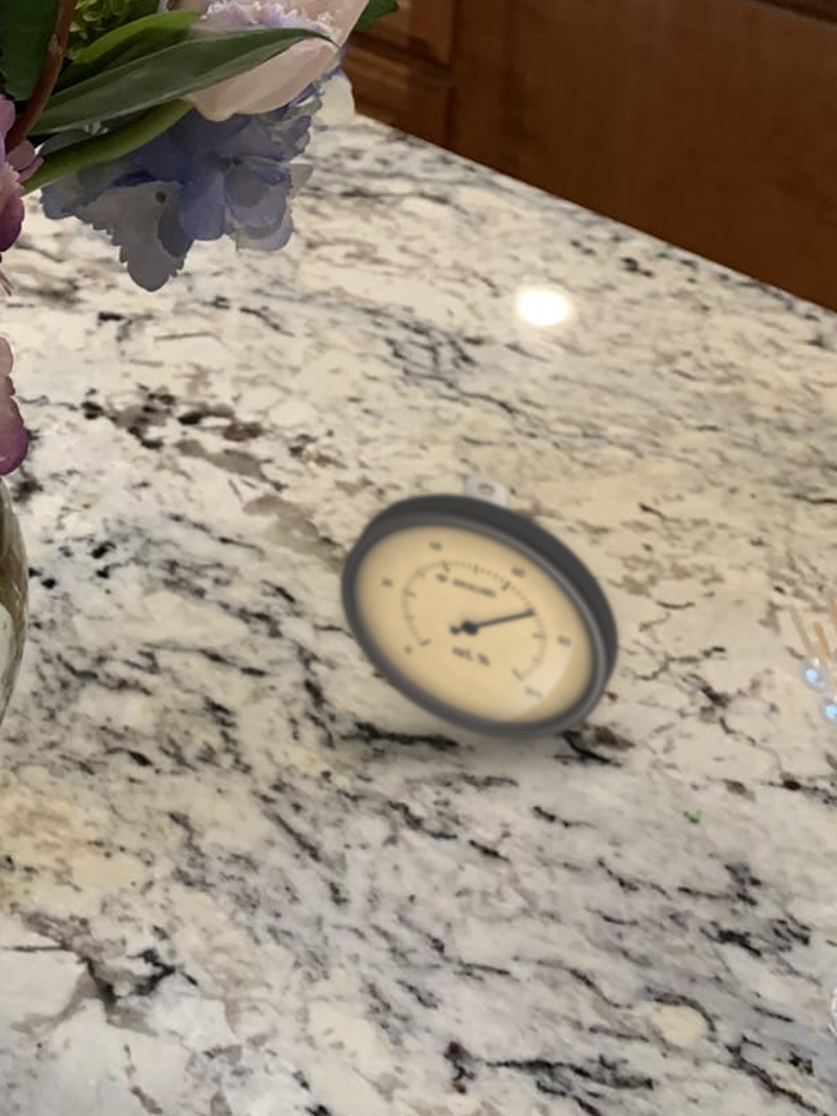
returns 70 %
